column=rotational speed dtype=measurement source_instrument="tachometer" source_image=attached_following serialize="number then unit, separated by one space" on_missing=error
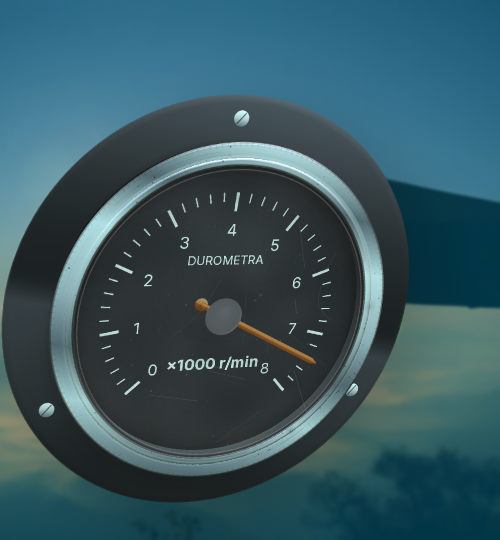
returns 7400 rpm
